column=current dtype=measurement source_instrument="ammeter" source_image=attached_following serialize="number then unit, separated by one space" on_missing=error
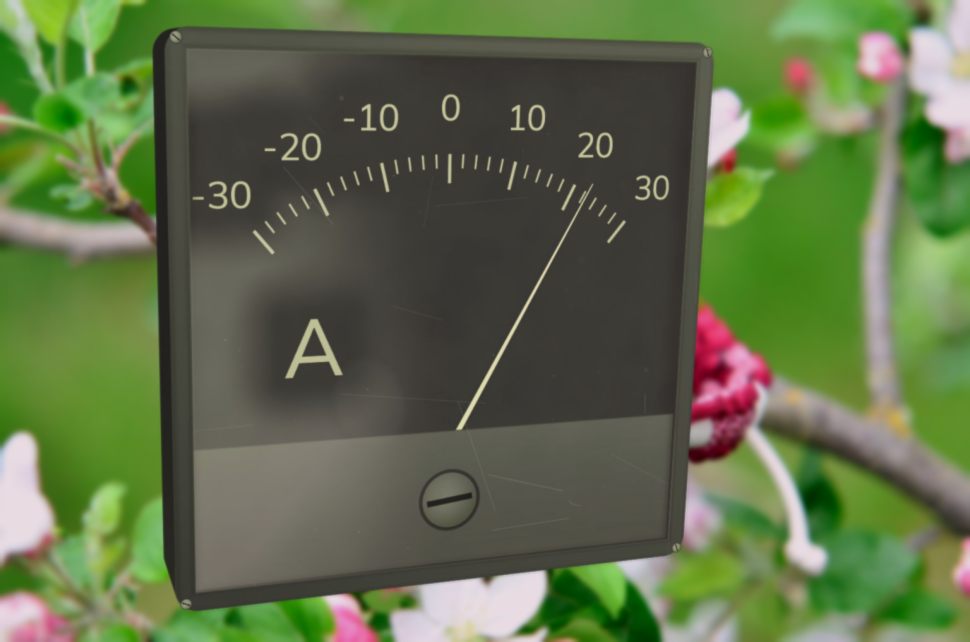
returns 22 A
